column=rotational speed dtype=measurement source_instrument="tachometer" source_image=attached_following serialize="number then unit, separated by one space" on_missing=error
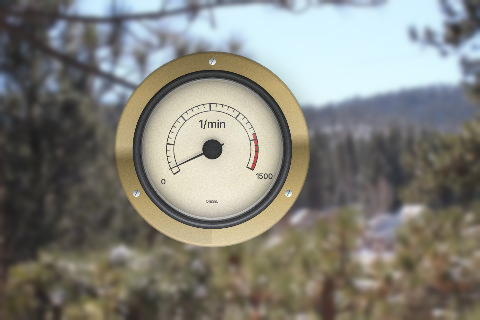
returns 50 rpm
